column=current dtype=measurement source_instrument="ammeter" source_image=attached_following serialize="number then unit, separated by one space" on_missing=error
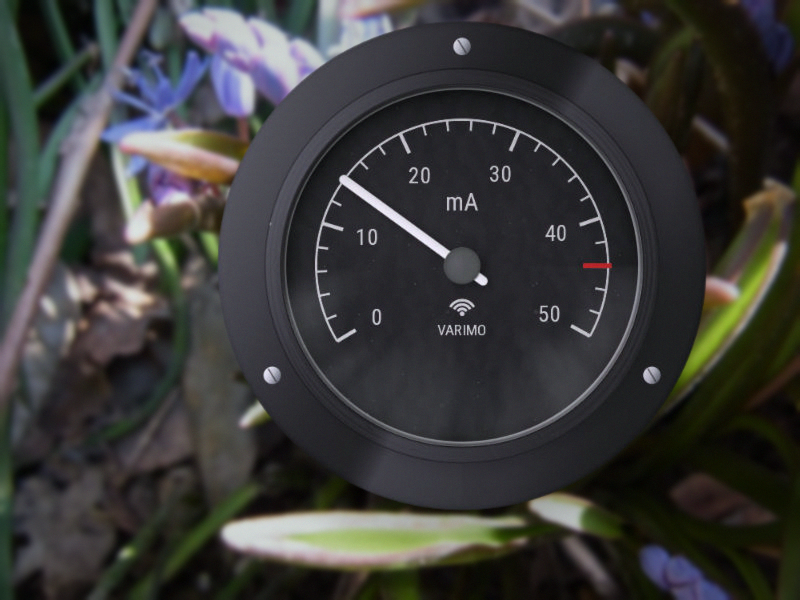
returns 14 mA
